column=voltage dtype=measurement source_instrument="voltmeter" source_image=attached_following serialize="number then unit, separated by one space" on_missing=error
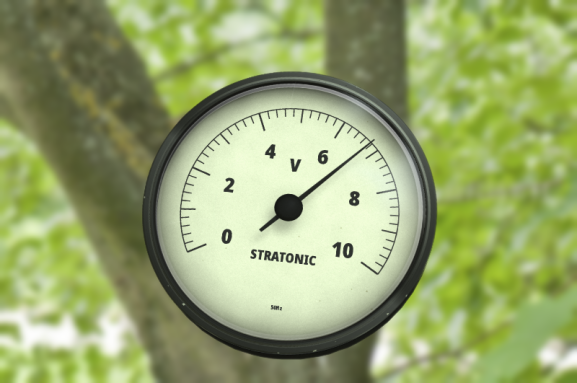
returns 6.8 V
